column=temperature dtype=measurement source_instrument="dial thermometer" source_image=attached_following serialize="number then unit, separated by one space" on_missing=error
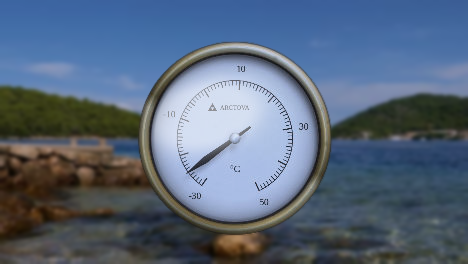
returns -25 °C
